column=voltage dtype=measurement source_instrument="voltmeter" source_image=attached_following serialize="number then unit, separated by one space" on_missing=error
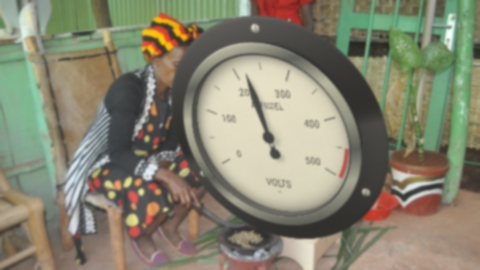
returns 225 V
